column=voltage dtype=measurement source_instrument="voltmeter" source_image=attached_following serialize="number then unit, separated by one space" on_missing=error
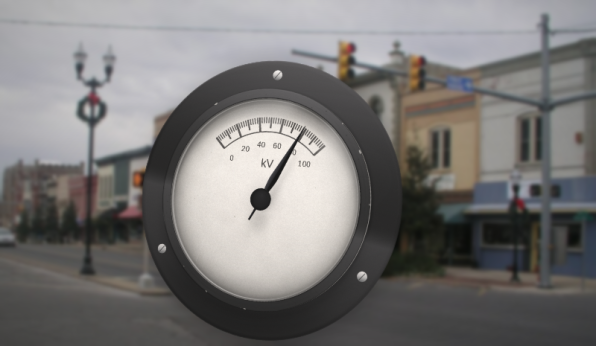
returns 80 kV
